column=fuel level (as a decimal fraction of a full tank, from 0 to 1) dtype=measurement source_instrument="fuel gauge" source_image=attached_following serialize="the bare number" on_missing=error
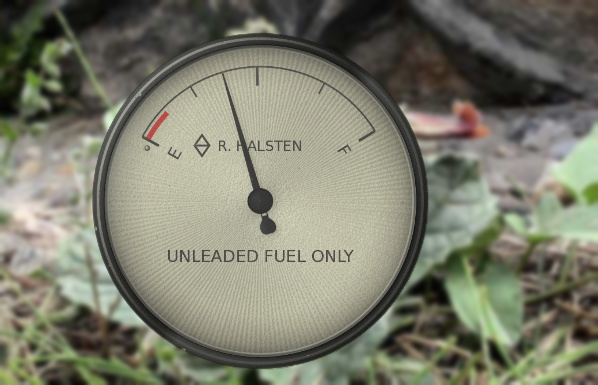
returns 0.375
